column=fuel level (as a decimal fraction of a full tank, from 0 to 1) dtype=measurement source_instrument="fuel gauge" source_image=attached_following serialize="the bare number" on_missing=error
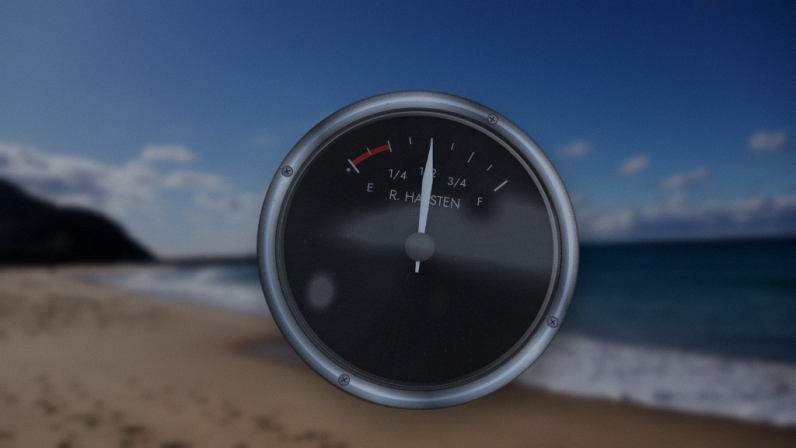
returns 0.5
